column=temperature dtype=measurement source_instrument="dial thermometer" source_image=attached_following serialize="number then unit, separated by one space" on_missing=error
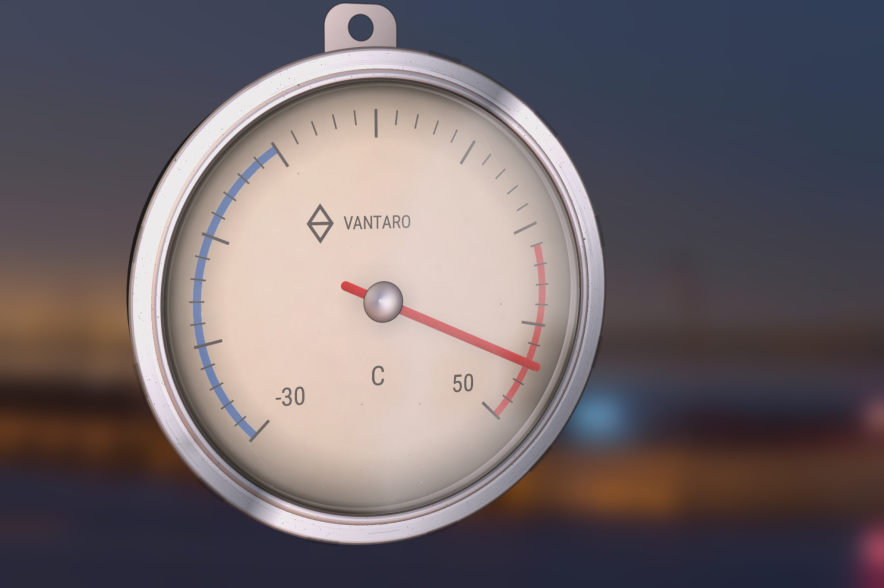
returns 44 °C
